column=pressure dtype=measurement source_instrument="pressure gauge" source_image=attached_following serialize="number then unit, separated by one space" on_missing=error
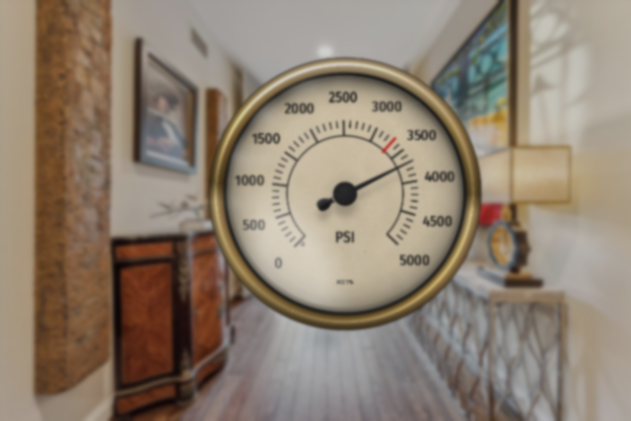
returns 3700 psi
